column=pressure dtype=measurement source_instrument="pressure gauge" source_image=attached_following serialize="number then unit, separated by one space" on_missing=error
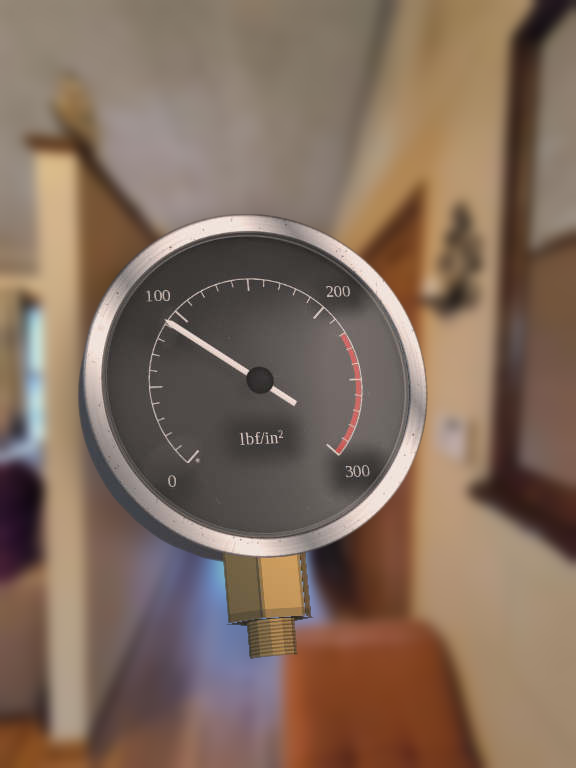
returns 90 psi
